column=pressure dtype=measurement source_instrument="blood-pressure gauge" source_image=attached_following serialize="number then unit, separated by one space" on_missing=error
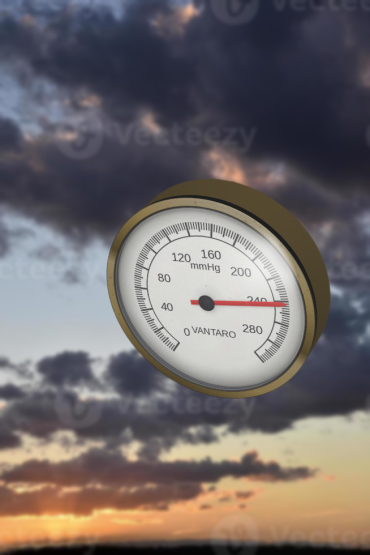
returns 240 mmHg
